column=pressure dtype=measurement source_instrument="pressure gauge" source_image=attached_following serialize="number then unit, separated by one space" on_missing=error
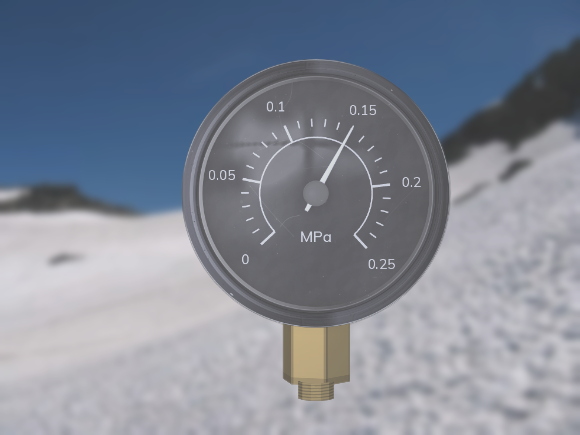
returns 0.15 MPa
